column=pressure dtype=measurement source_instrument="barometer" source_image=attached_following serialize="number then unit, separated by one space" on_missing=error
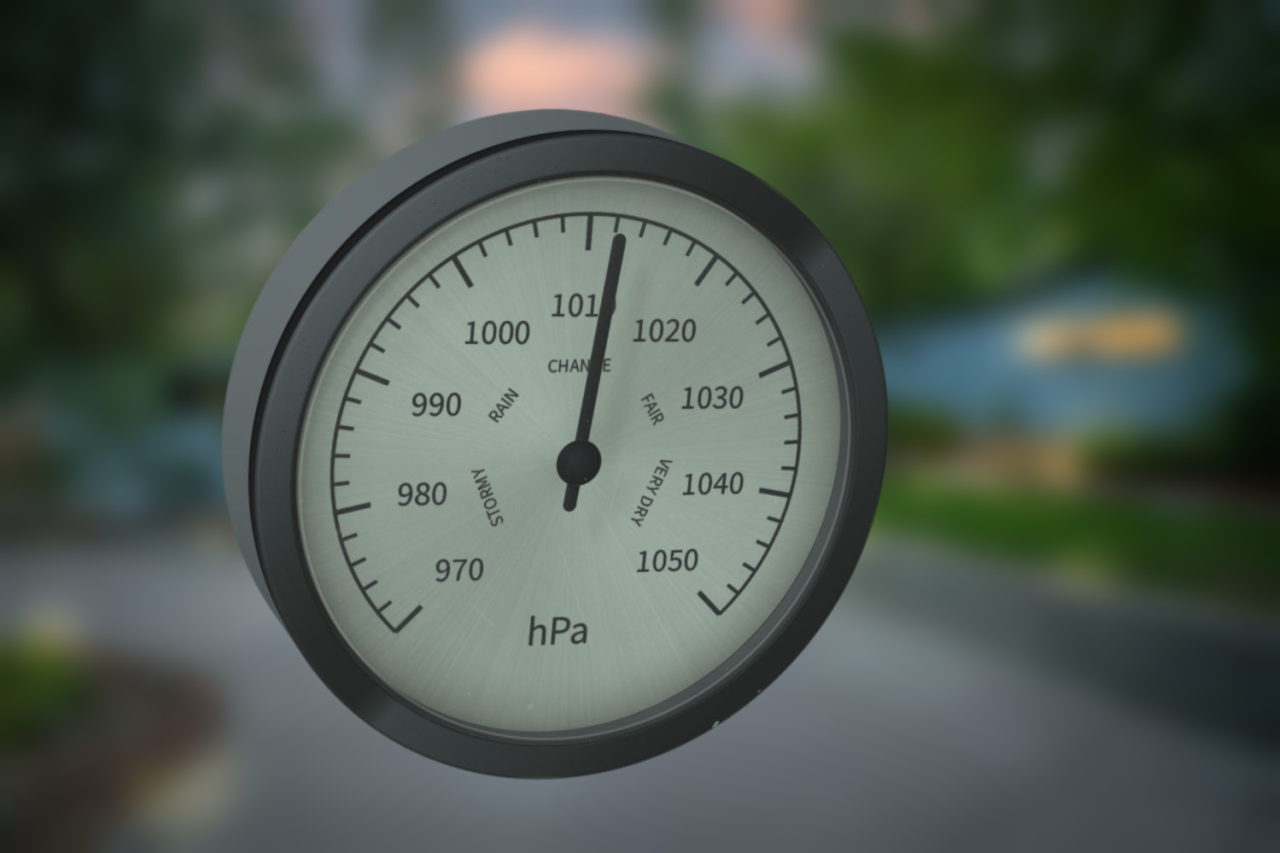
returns 1012 hPa
